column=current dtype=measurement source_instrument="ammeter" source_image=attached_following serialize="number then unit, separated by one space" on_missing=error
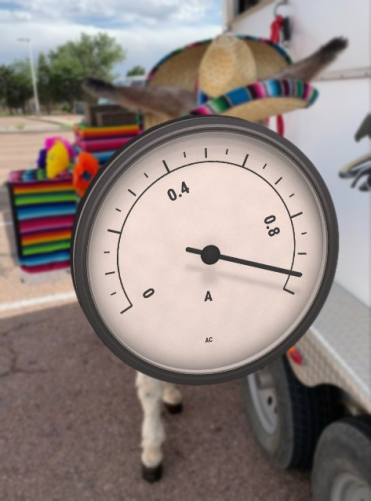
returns 0.95 A
